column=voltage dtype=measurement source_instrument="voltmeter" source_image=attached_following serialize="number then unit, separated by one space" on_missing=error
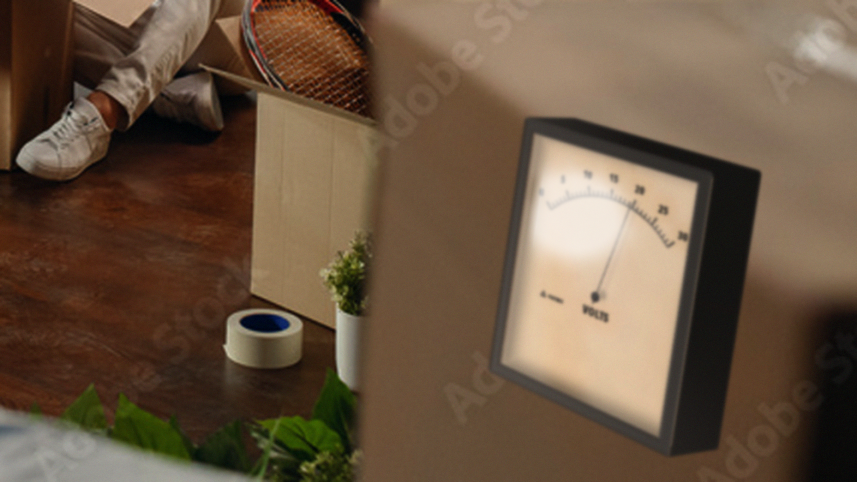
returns 20 V
